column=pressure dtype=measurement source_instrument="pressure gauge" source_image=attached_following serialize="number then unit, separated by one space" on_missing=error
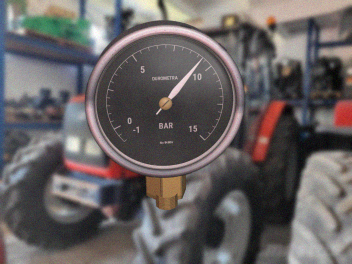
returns 9.25 bar
